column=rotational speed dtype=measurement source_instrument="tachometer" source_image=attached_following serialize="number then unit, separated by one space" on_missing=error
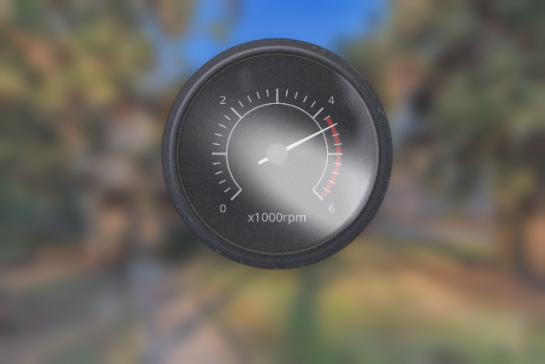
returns 4400 rpm
